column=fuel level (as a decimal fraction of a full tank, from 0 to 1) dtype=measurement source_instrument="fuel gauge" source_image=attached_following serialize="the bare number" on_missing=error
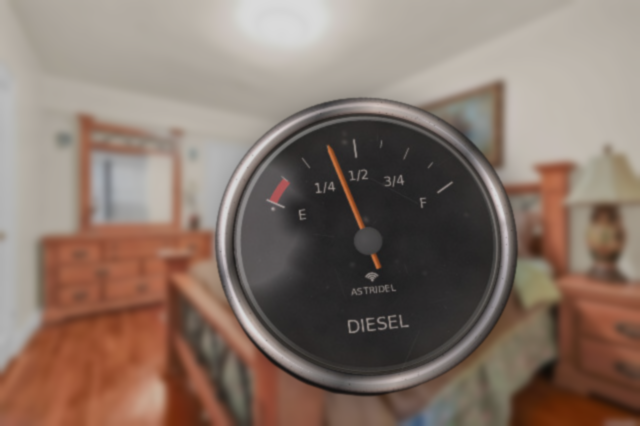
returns 0.375
